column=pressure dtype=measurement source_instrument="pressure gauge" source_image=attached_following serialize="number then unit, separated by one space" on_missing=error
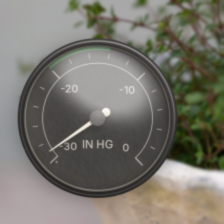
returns -29 inHg
